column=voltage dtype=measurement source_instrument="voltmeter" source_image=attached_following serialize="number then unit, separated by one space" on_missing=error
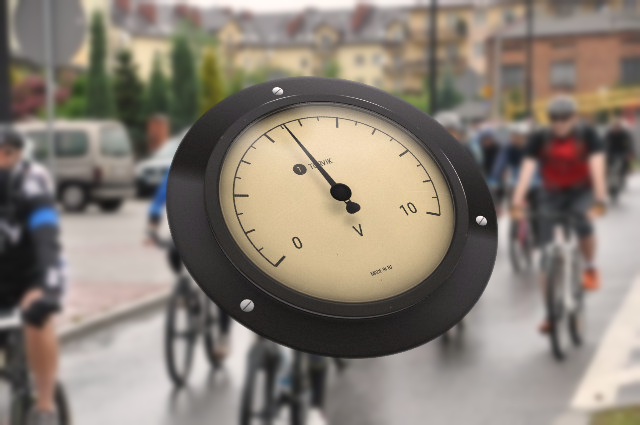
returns 4.5 V
